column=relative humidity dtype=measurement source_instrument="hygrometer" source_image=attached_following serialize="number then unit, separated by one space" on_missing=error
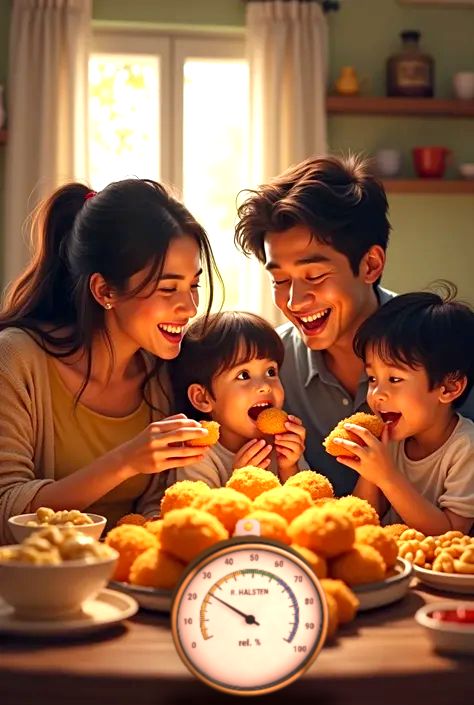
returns 25 %
